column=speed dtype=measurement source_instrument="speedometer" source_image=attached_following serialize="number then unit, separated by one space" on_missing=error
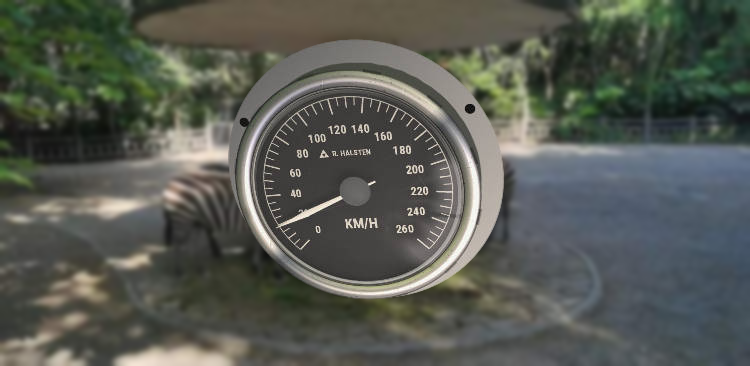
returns 20 km/h
